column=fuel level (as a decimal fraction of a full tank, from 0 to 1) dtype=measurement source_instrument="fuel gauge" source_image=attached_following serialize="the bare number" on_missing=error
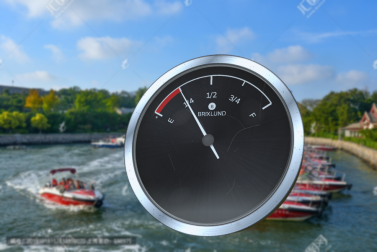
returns 0.25
